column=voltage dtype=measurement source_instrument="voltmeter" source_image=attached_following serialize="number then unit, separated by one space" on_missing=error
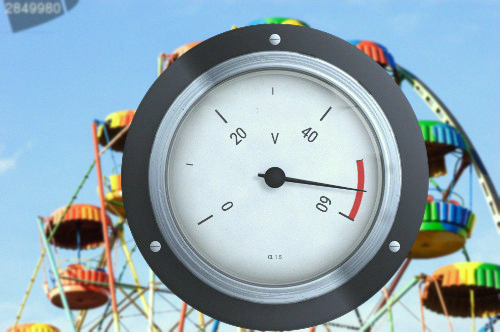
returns 55 V
